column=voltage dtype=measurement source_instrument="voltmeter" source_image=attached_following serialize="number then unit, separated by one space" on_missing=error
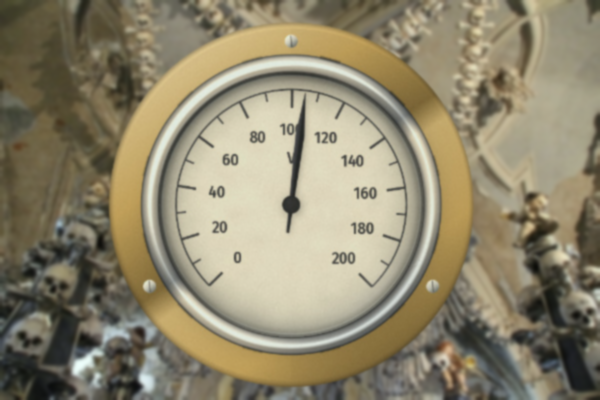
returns 105 V
